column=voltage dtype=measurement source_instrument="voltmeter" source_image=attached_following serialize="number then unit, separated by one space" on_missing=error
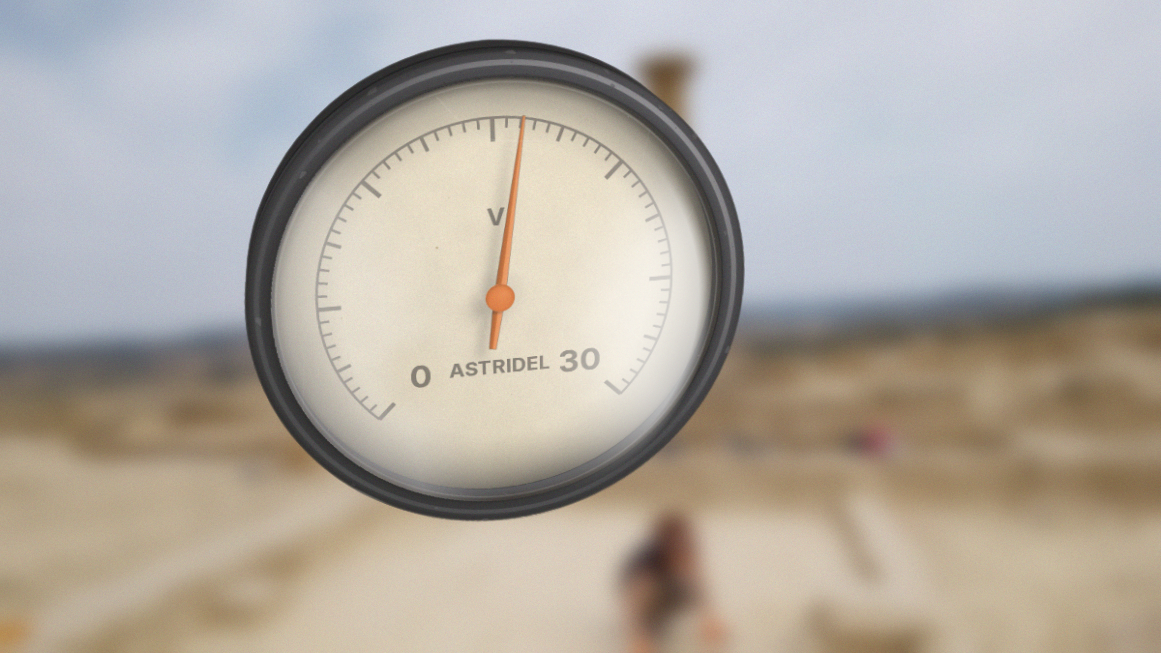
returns 16 V
